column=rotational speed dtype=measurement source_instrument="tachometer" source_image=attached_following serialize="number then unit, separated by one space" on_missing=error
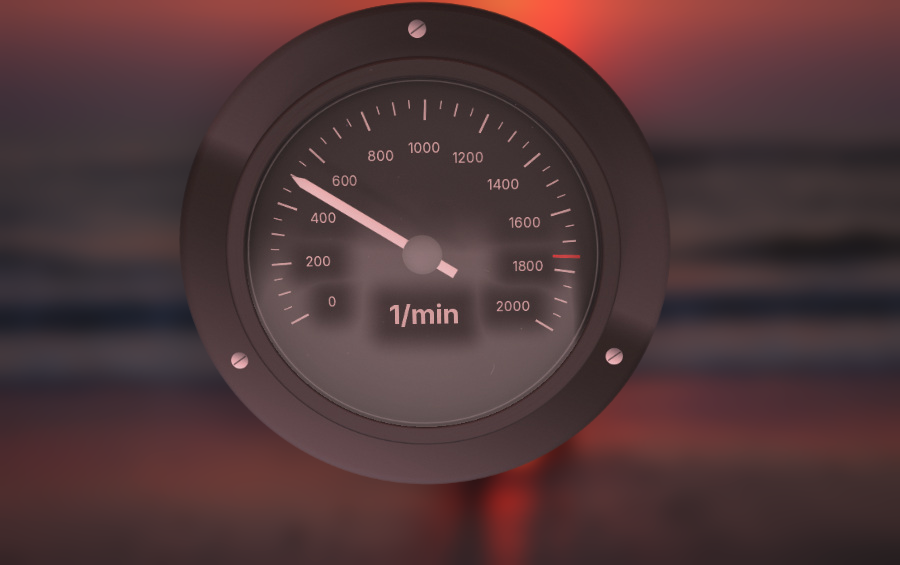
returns 500 rpm
